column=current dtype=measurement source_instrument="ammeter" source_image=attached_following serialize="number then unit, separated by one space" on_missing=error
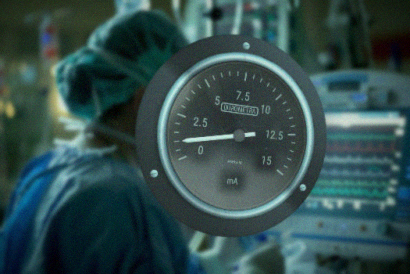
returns 1 mA
